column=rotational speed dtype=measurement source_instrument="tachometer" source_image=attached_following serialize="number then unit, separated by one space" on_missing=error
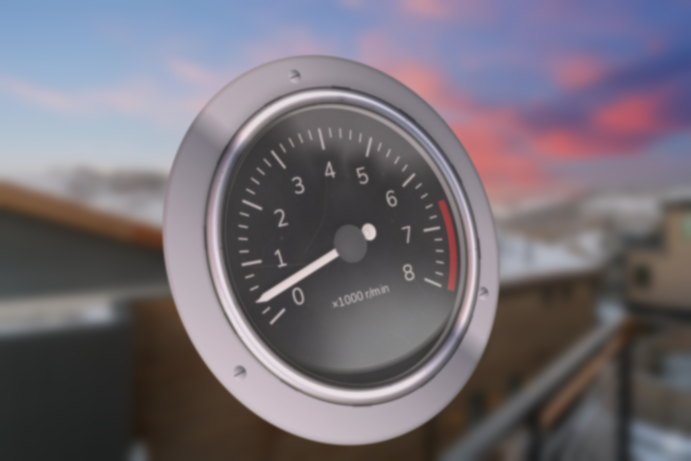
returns 400 rpm
